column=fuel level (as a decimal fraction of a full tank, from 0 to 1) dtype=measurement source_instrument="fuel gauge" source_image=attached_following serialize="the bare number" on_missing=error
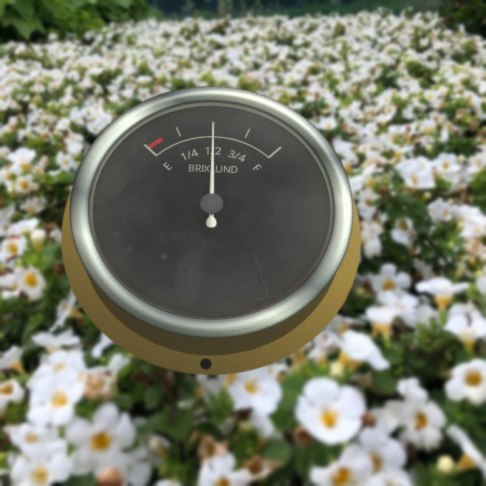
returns 0.5
